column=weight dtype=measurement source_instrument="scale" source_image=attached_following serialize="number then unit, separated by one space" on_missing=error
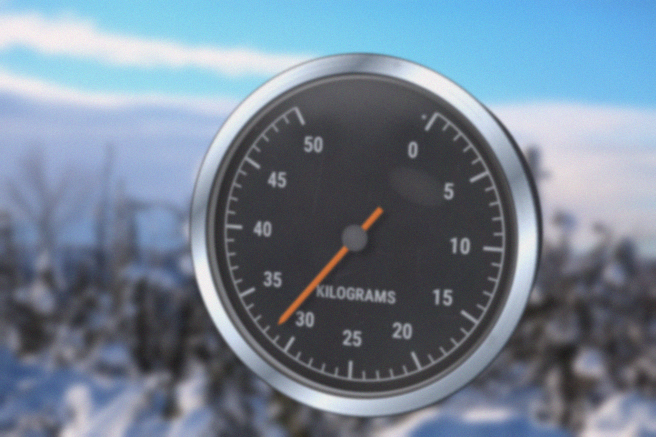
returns 31.5 kg
